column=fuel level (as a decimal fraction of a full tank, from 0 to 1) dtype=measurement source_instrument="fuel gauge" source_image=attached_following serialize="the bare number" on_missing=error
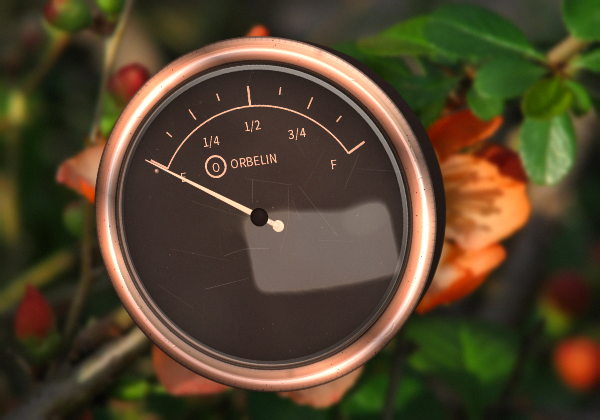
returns 0
